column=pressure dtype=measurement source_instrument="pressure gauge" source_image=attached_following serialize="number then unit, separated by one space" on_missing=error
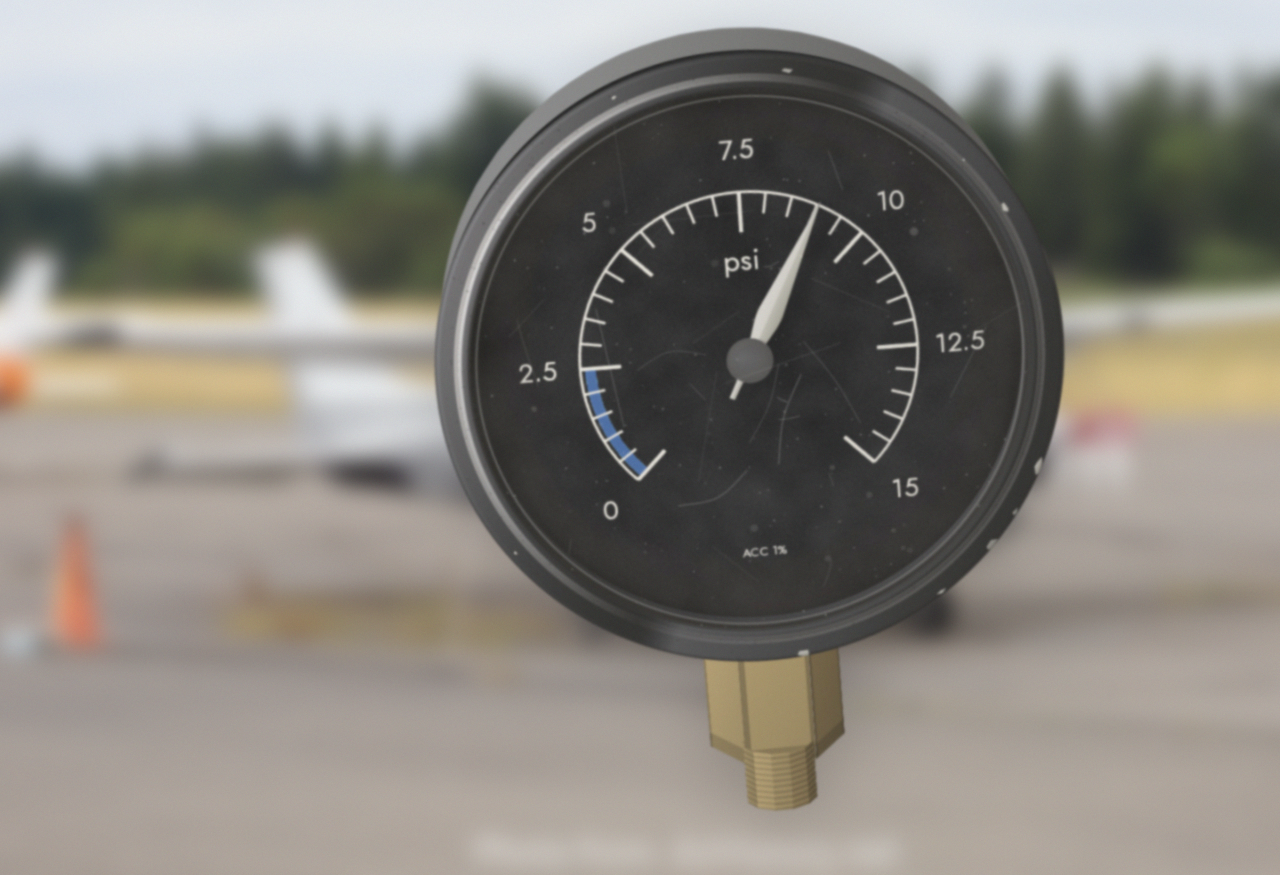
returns 9 psi
